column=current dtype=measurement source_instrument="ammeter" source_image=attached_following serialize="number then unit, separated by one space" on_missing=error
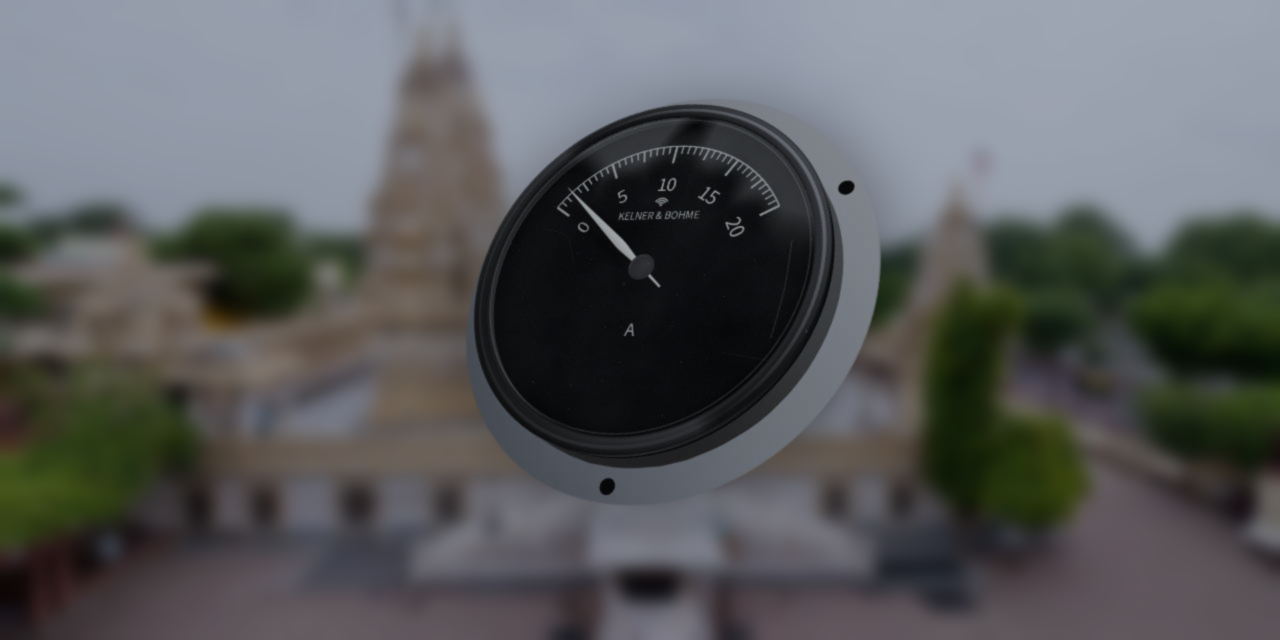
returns 1.5 A
